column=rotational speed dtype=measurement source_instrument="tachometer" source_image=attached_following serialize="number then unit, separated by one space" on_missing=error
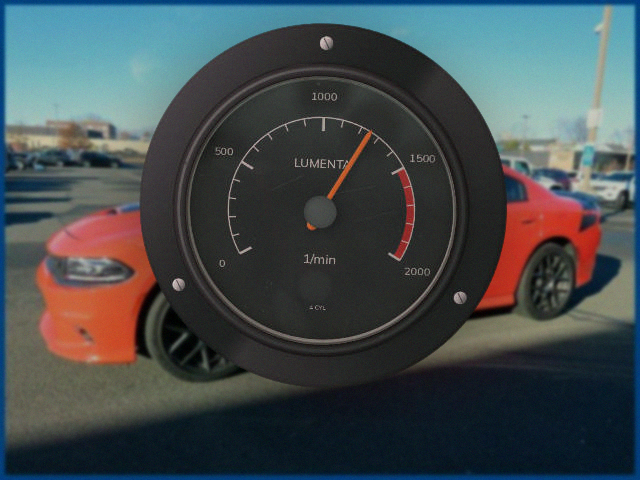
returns 1250 rpm
